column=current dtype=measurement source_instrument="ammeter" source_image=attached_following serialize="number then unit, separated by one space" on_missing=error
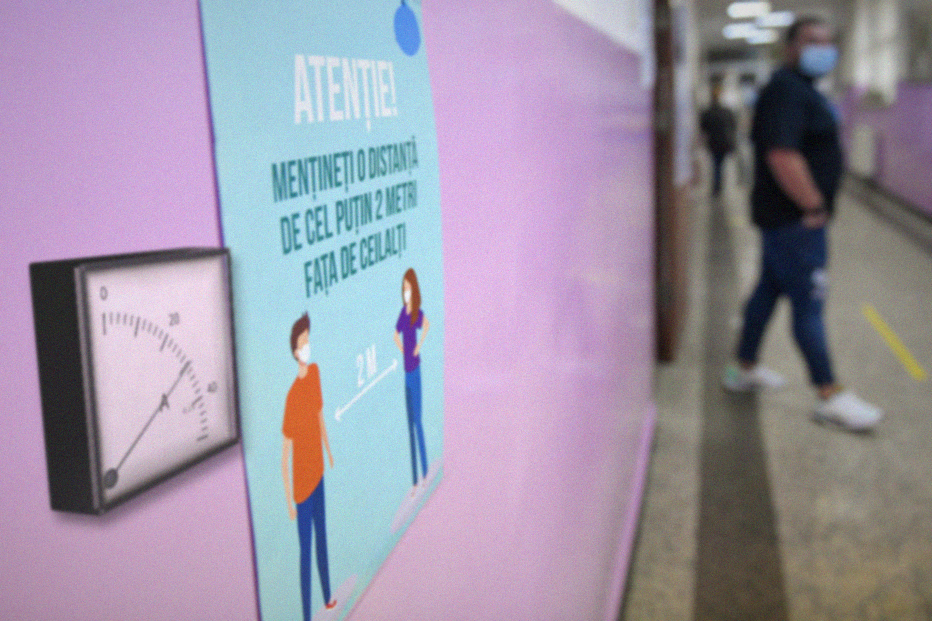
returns 30 A
